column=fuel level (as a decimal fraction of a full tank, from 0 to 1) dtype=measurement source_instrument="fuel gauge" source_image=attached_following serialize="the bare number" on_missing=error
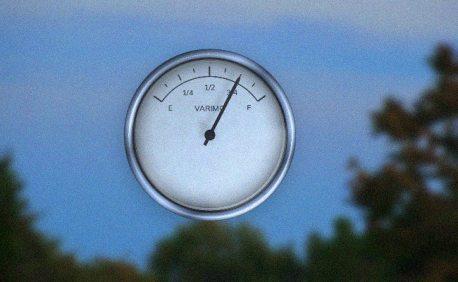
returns 0.75
